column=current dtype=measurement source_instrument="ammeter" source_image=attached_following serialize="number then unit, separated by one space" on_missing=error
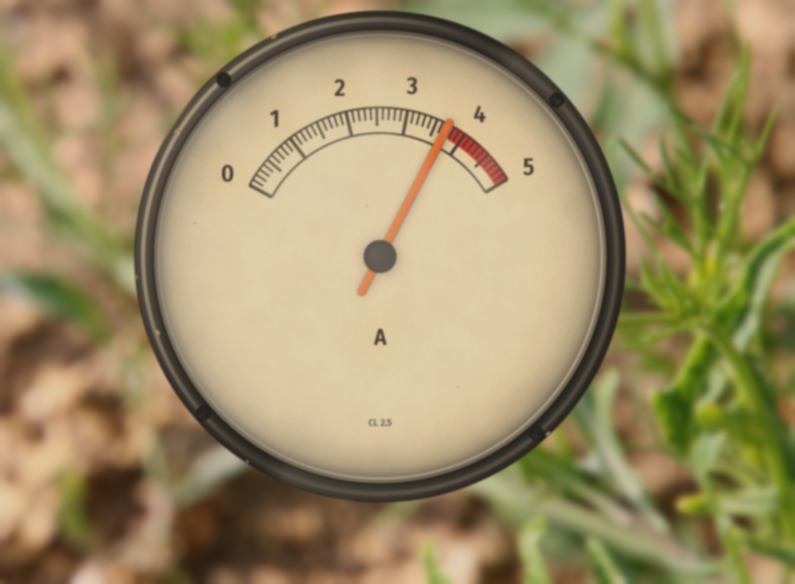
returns 3.7 A
